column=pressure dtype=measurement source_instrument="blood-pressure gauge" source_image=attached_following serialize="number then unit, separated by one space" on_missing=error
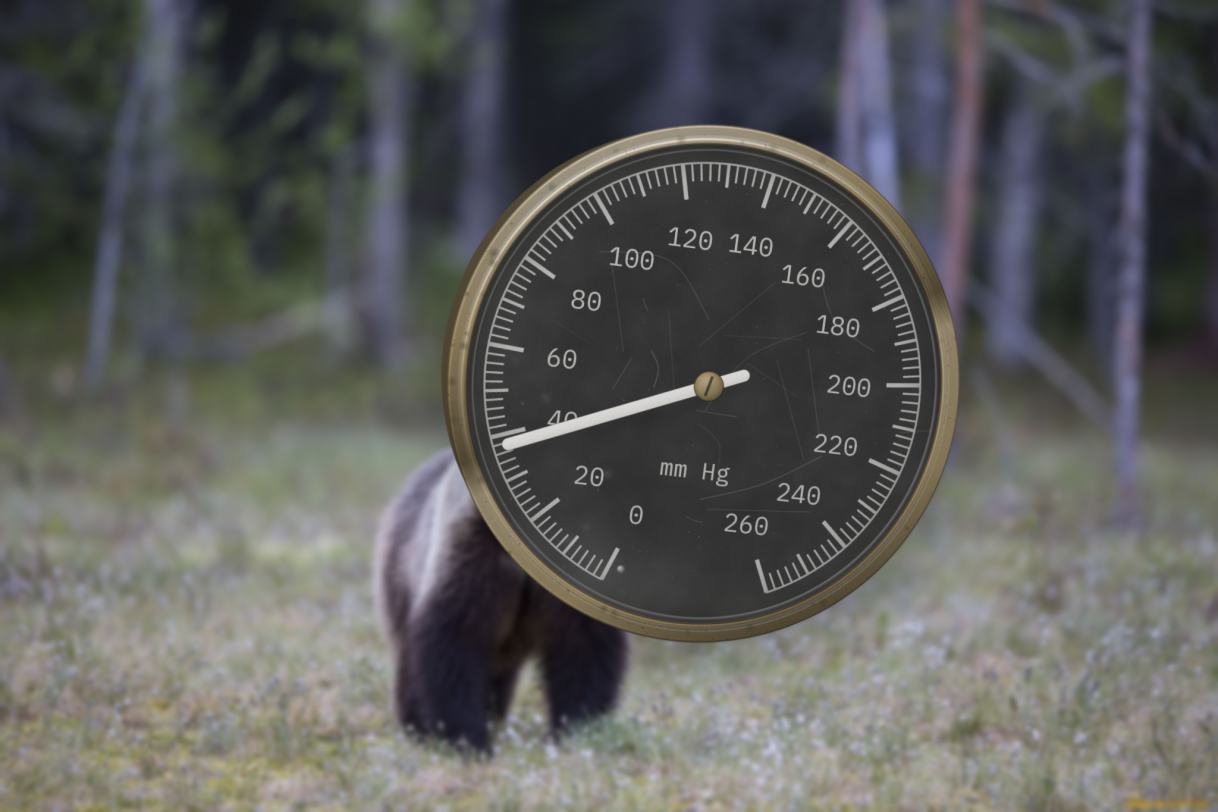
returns 38 mmHg
